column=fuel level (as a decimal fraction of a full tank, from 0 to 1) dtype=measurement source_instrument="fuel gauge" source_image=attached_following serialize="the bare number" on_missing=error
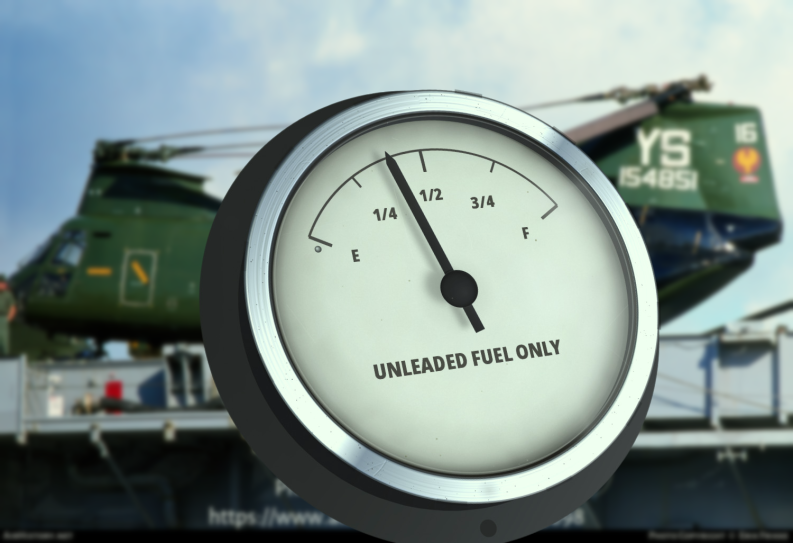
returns 0.375
